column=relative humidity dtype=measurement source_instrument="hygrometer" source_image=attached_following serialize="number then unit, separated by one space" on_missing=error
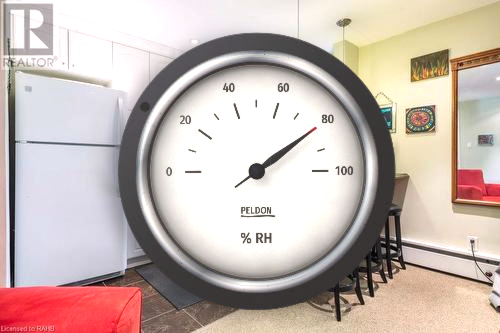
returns 80 %
